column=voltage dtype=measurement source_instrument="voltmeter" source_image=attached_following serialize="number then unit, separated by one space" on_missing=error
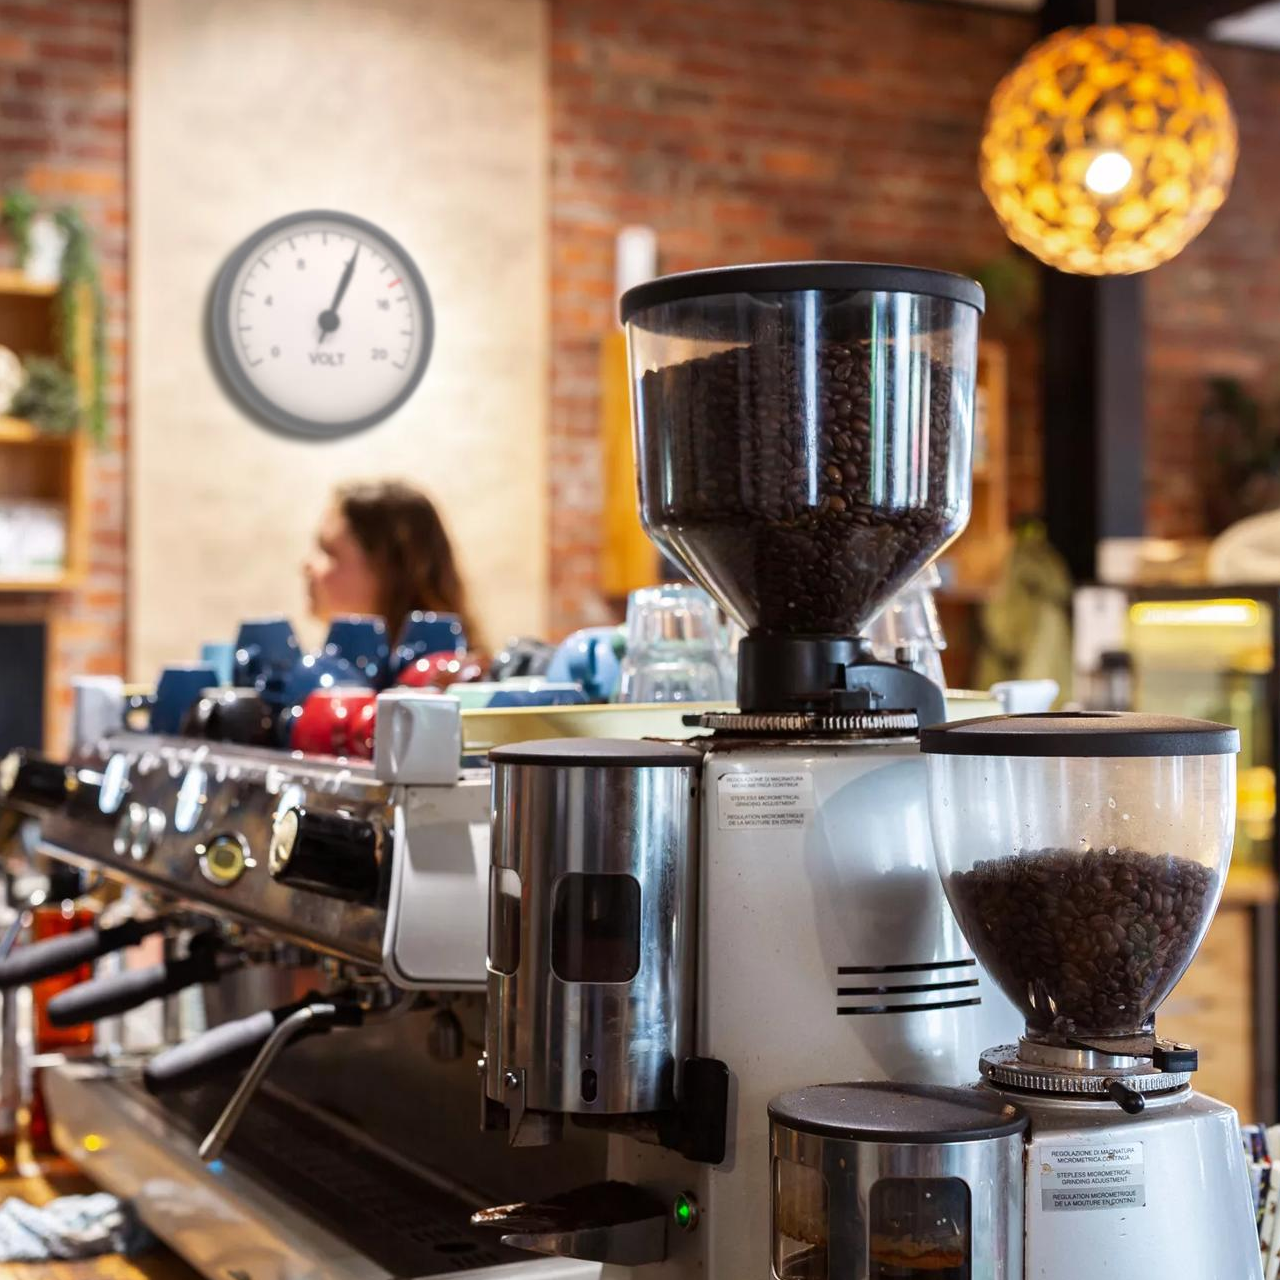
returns 12 V
